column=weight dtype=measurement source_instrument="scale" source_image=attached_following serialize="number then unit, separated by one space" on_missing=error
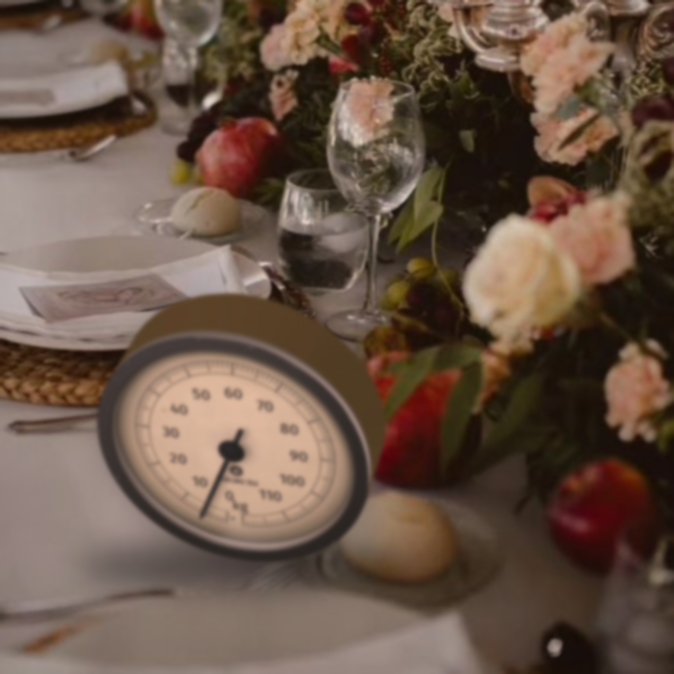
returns 5 kg
